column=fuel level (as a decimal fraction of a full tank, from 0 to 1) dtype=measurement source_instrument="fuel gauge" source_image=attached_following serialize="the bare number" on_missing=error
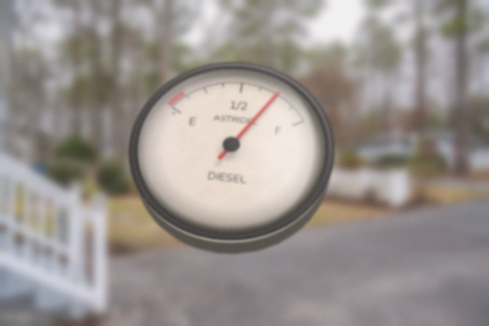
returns 0.75
